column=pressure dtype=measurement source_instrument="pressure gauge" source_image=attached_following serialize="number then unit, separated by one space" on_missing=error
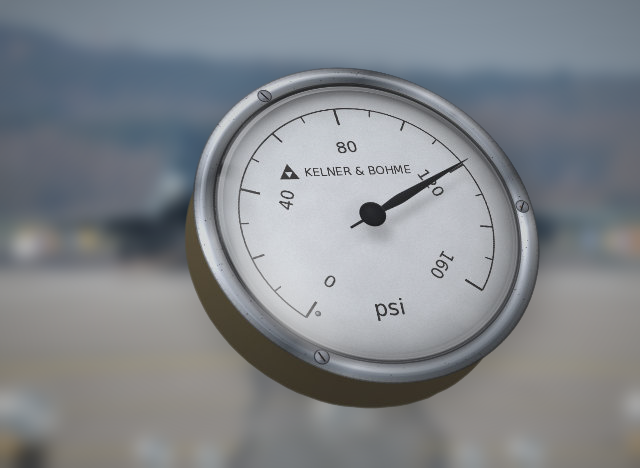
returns 120 psi
